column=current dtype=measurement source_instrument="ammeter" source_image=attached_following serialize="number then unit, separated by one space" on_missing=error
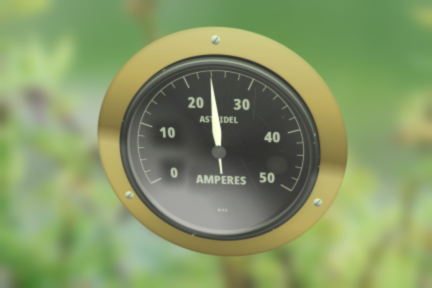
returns 24 A
